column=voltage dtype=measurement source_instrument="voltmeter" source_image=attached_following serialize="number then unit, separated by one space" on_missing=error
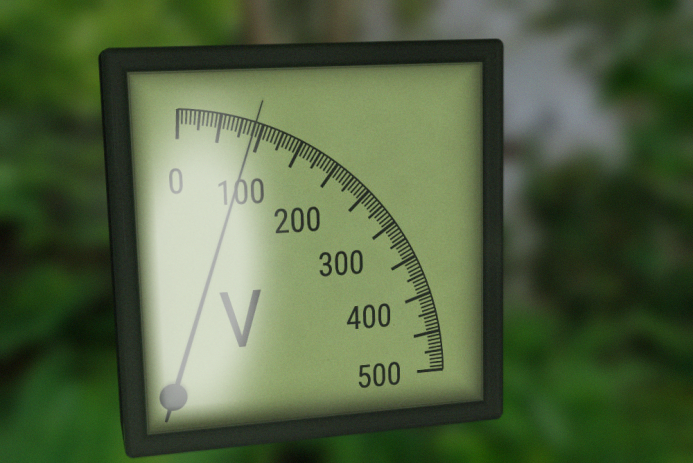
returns 90 V
